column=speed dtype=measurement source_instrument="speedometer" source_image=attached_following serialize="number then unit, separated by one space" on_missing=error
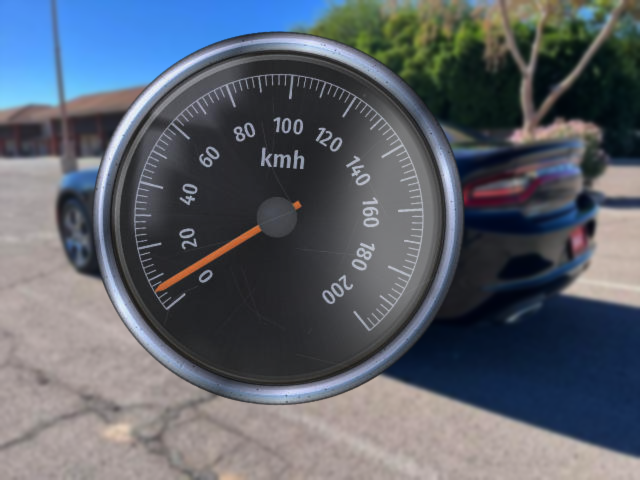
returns 6 km/h
